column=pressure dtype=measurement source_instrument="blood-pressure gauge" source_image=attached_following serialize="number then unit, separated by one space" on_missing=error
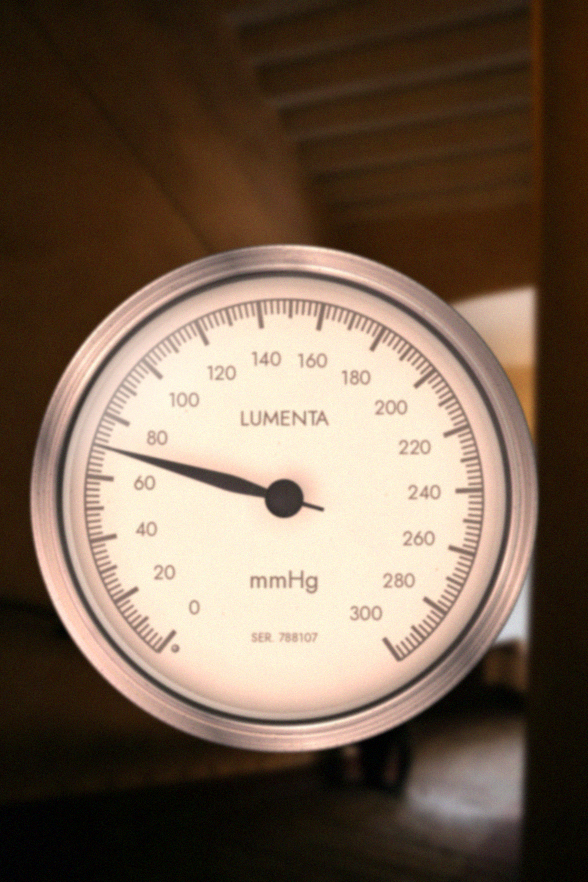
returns 70 mmHg
